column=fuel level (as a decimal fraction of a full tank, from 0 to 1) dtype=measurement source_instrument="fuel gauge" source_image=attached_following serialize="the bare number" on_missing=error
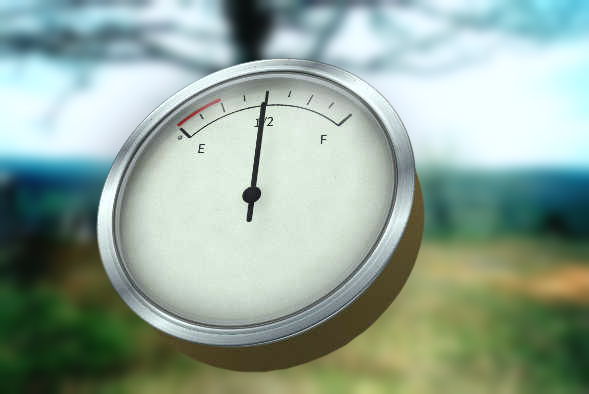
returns 0.5
